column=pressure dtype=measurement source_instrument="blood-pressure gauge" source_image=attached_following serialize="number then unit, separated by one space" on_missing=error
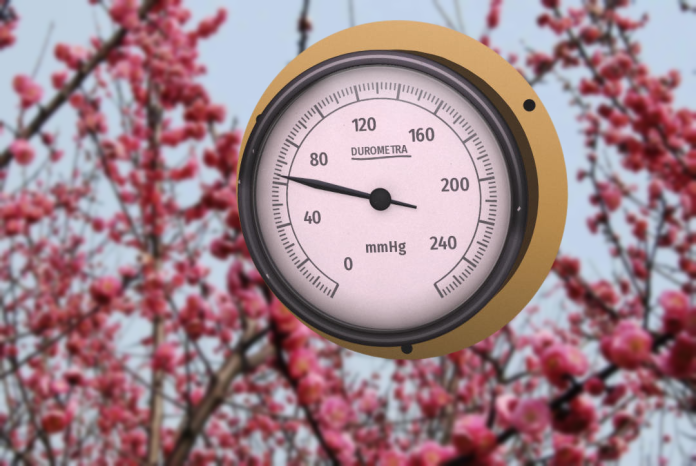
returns 64 mmHg
